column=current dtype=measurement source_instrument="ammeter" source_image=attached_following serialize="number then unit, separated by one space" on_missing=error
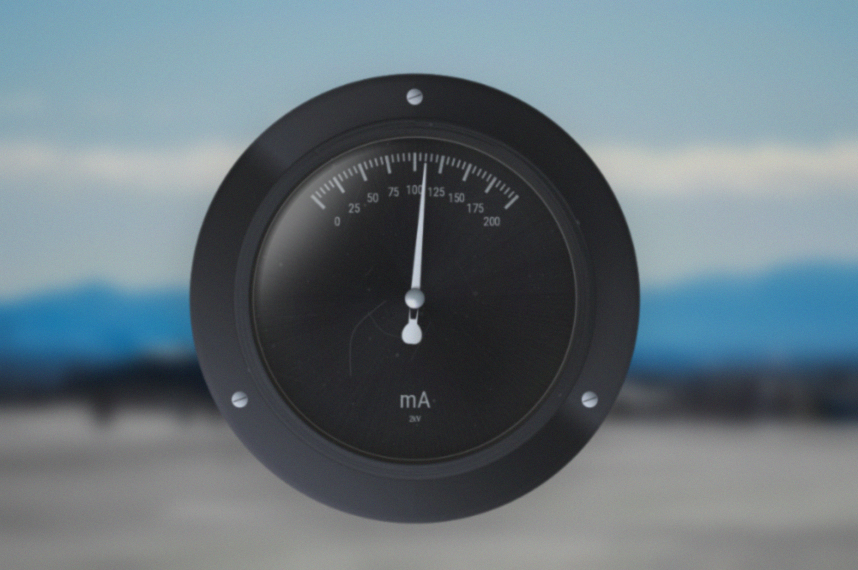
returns 110 mA
